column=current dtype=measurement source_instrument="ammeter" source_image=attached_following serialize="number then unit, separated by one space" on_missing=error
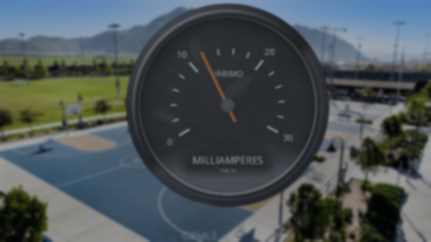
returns 12 mA
